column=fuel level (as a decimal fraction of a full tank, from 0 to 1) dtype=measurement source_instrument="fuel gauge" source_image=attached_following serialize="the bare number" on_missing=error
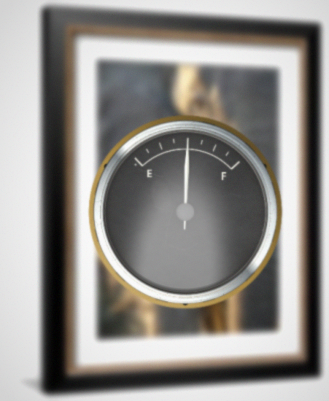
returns 0.5
